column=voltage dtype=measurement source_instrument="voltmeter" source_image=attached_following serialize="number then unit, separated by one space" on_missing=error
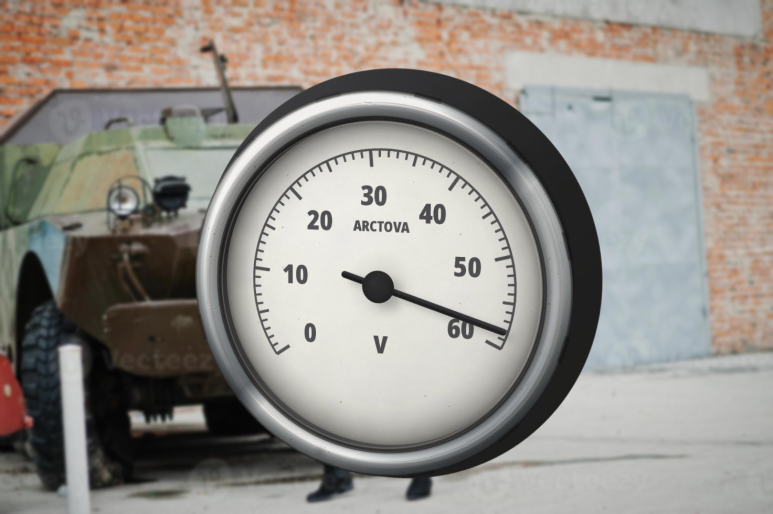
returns 58 V
